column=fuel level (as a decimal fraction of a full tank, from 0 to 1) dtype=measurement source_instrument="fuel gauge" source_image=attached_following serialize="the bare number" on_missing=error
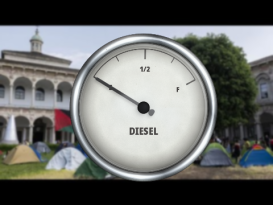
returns 0
